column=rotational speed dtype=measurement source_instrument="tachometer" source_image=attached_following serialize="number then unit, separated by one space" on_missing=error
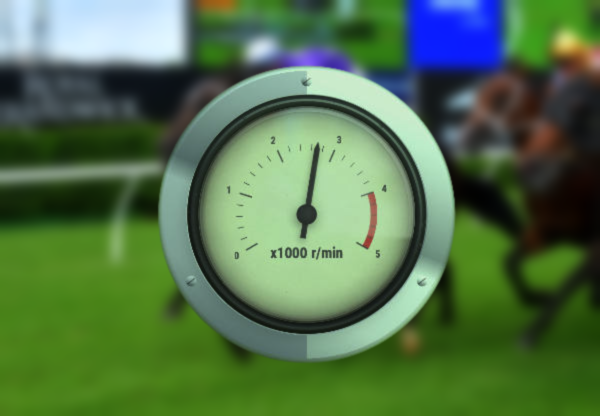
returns 2700 rpm
